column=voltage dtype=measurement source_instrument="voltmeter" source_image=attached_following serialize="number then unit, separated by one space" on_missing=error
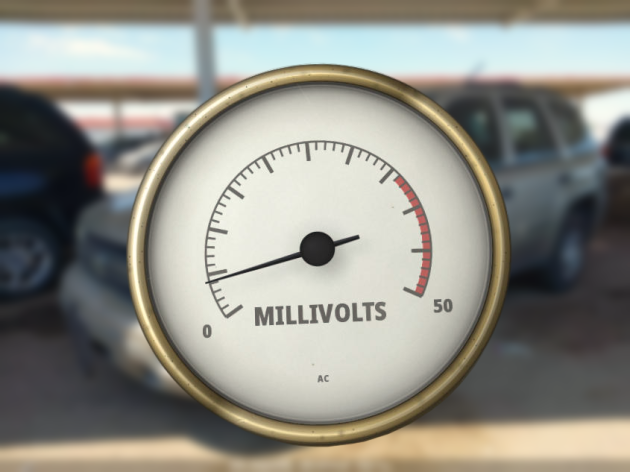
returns 4 mV
